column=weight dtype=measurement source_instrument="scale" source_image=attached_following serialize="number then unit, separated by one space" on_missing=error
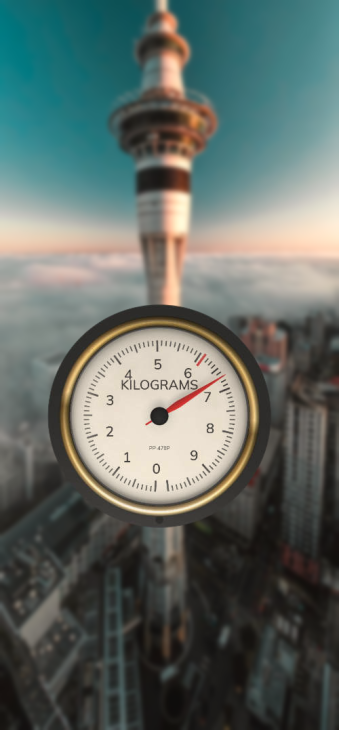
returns 6.7 kg
